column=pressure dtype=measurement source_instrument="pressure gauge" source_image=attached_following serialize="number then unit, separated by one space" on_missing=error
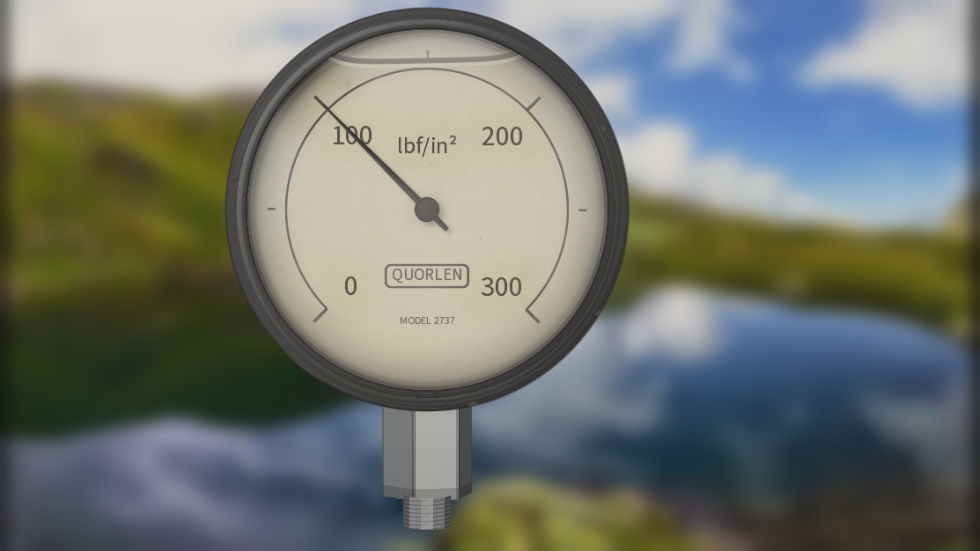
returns 100 psi
